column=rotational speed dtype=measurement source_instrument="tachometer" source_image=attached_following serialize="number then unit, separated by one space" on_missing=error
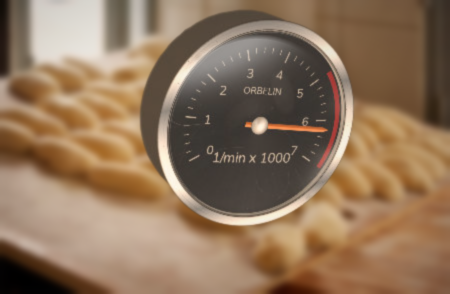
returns 6200 rpm
